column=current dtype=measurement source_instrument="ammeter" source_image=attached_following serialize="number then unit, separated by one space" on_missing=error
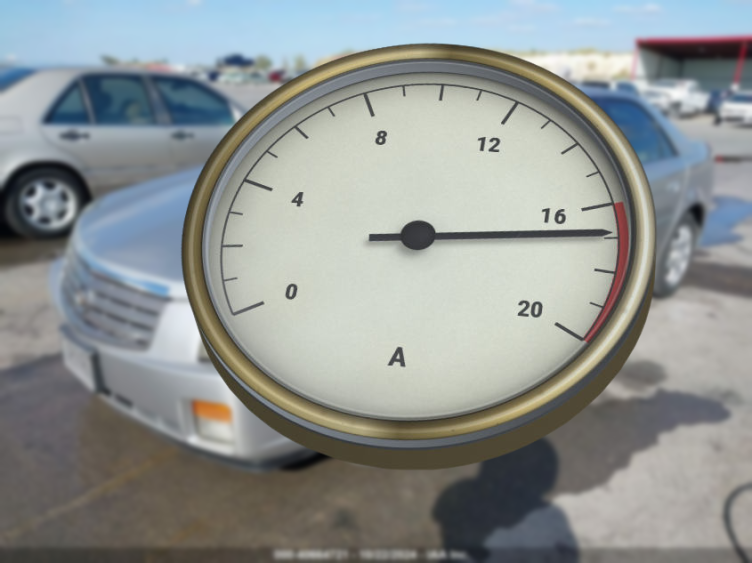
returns 17 A
